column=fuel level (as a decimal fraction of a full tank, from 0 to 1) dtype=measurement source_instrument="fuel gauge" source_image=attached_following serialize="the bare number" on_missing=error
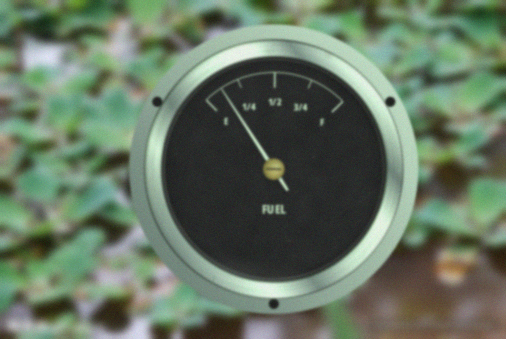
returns 0.125
